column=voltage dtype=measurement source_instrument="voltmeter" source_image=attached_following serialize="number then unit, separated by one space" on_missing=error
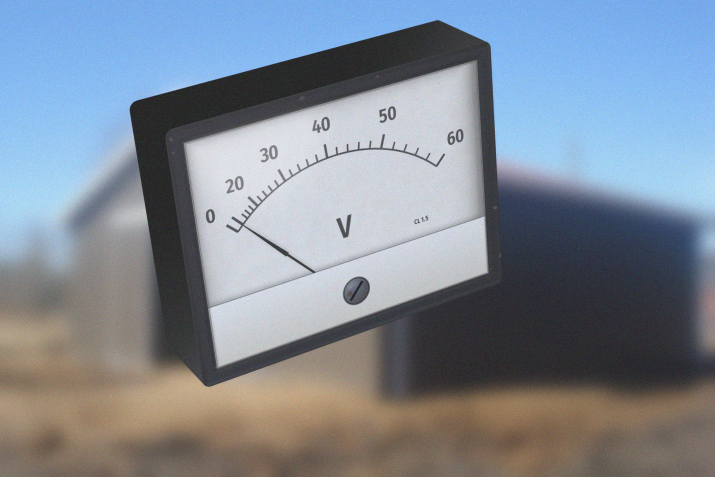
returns 10 V
